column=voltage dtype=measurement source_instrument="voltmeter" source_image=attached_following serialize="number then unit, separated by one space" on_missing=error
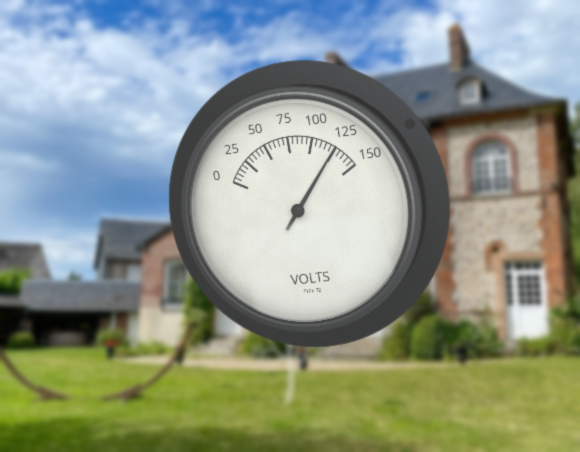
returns 125 V
